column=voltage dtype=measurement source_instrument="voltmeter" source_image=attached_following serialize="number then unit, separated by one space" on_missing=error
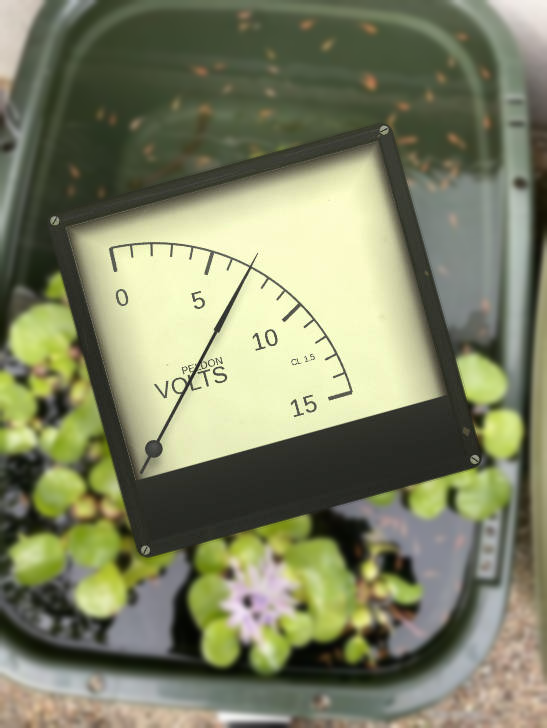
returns 7 V
